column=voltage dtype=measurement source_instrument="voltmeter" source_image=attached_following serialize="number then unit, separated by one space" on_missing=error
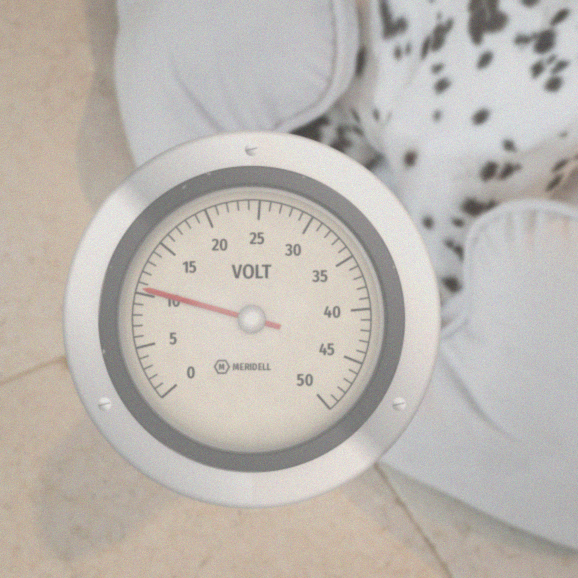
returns 10.5 V
